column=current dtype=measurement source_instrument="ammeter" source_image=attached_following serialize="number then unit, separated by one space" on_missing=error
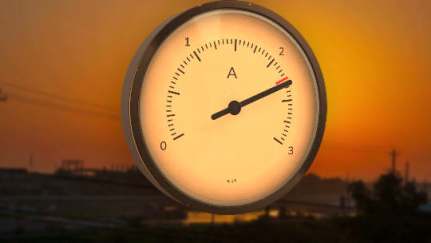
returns 2.3 A
